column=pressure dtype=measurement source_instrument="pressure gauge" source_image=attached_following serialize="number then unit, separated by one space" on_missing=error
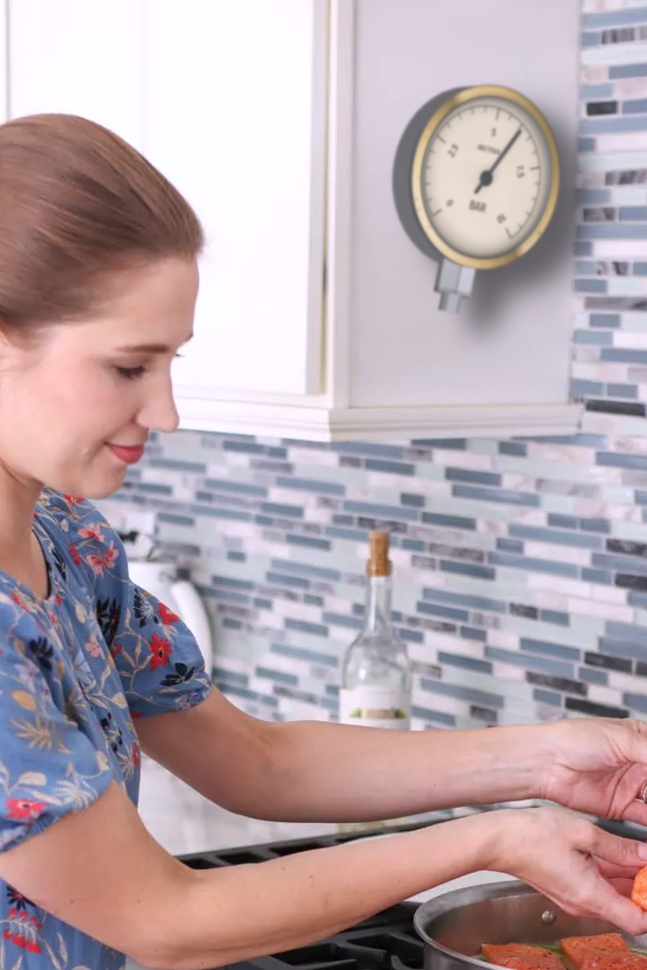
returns 6 bar
